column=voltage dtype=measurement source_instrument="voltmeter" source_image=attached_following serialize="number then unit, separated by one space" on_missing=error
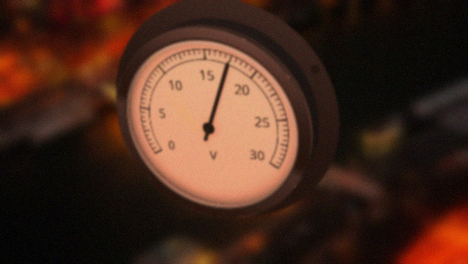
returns 17.5 V
